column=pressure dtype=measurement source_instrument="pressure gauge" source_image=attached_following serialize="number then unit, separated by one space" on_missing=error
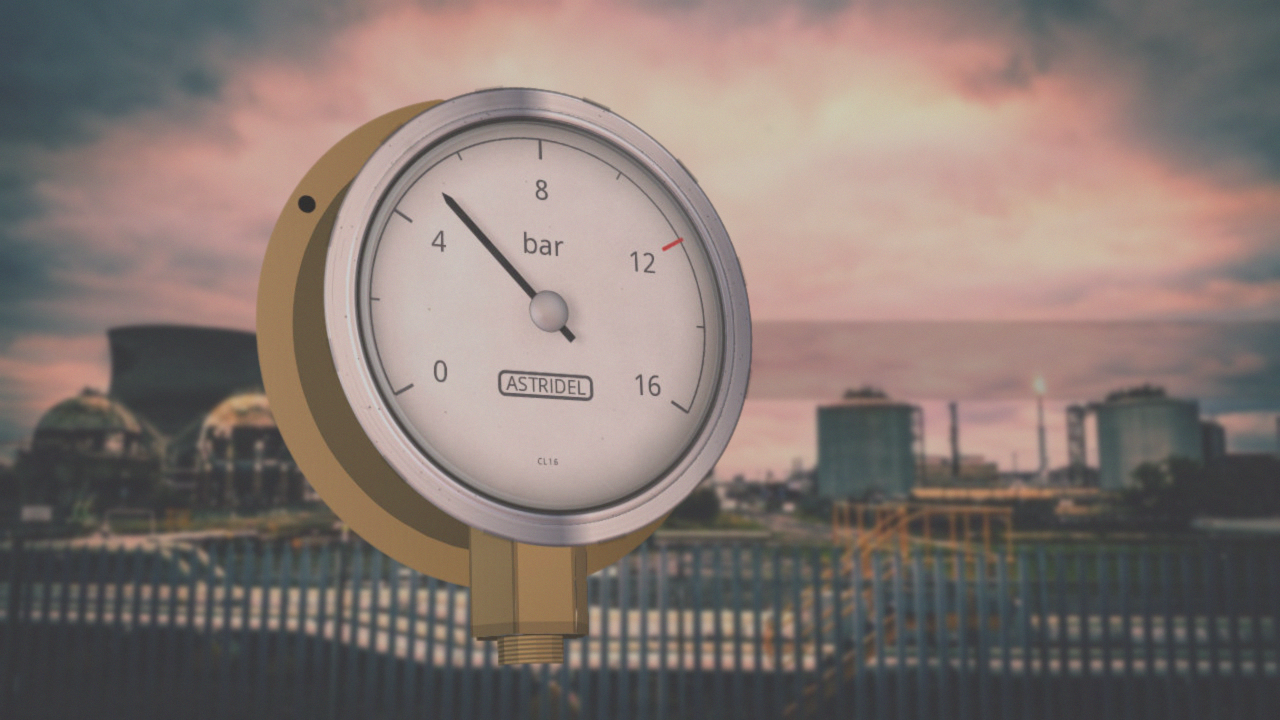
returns 5 bar
